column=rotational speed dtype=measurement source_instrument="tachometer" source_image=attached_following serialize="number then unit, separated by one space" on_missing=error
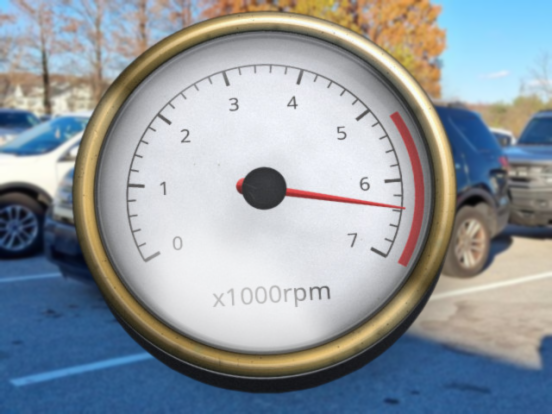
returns 6400 rpm
